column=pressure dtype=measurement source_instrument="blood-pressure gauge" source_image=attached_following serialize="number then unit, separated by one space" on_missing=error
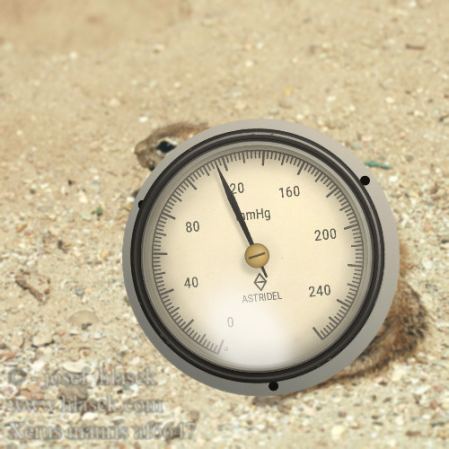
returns 116 mmHg
